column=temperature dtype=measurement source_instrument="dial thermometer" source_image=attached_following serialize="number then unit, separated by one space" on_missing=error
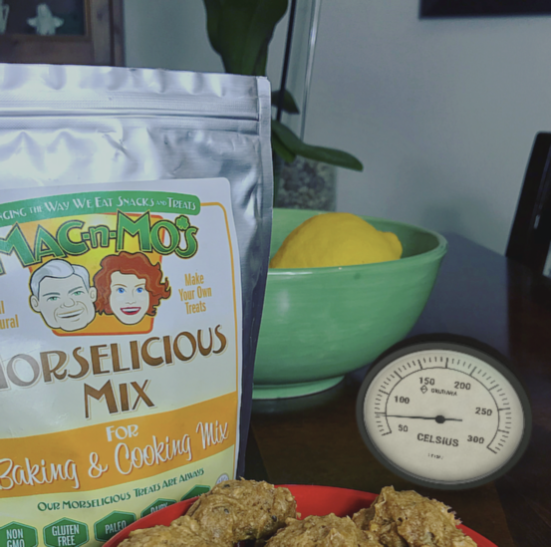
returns 75 °C
